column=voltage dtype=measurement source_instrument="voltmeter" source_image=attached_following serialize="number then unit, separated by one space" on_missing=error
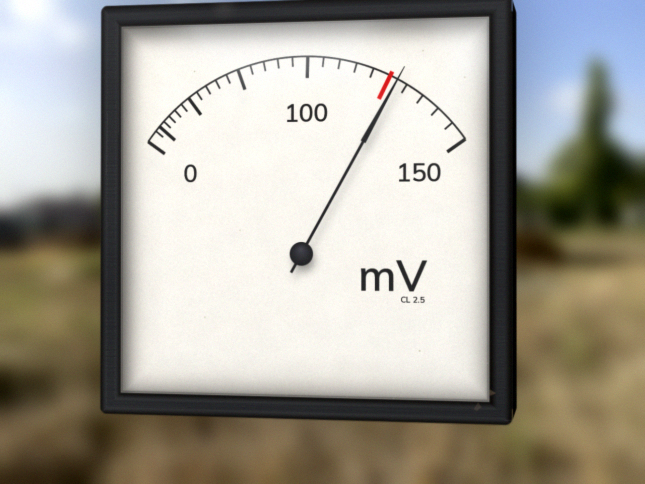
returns 127.5 mV
